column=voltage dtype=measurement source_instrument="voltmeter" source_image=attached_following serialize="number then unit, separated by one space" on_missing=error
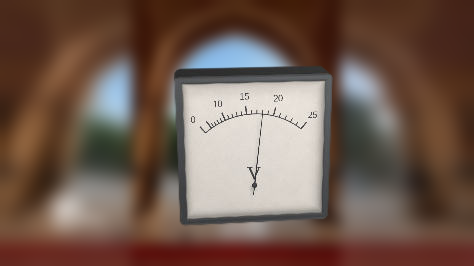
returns 18 V
